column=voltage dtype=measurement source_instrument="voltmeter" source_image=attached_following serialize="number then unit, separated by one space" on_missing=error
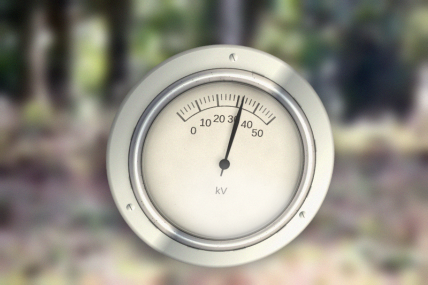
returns 32 kV
